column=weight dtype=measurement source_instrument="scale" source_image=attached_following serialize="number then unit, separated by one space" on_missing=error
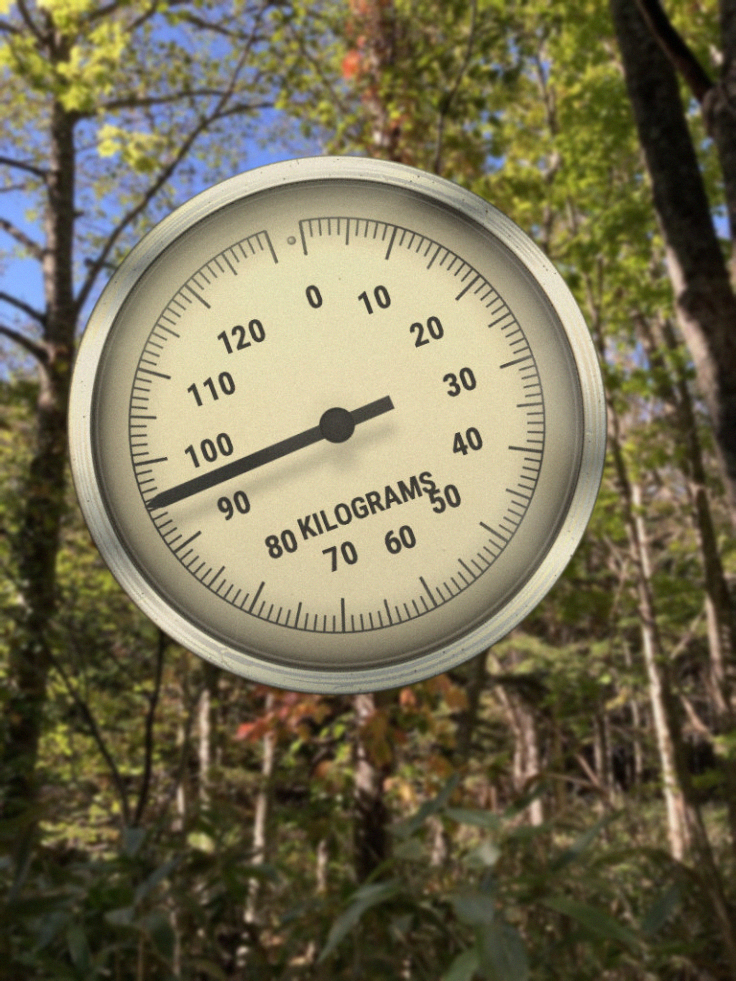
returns 95.5 kg
